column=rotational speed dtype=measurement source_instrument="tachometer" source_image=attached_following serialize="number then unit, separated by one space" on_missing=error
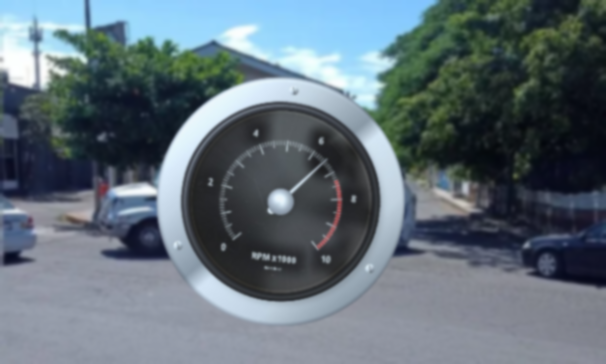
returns 6500 rpm
